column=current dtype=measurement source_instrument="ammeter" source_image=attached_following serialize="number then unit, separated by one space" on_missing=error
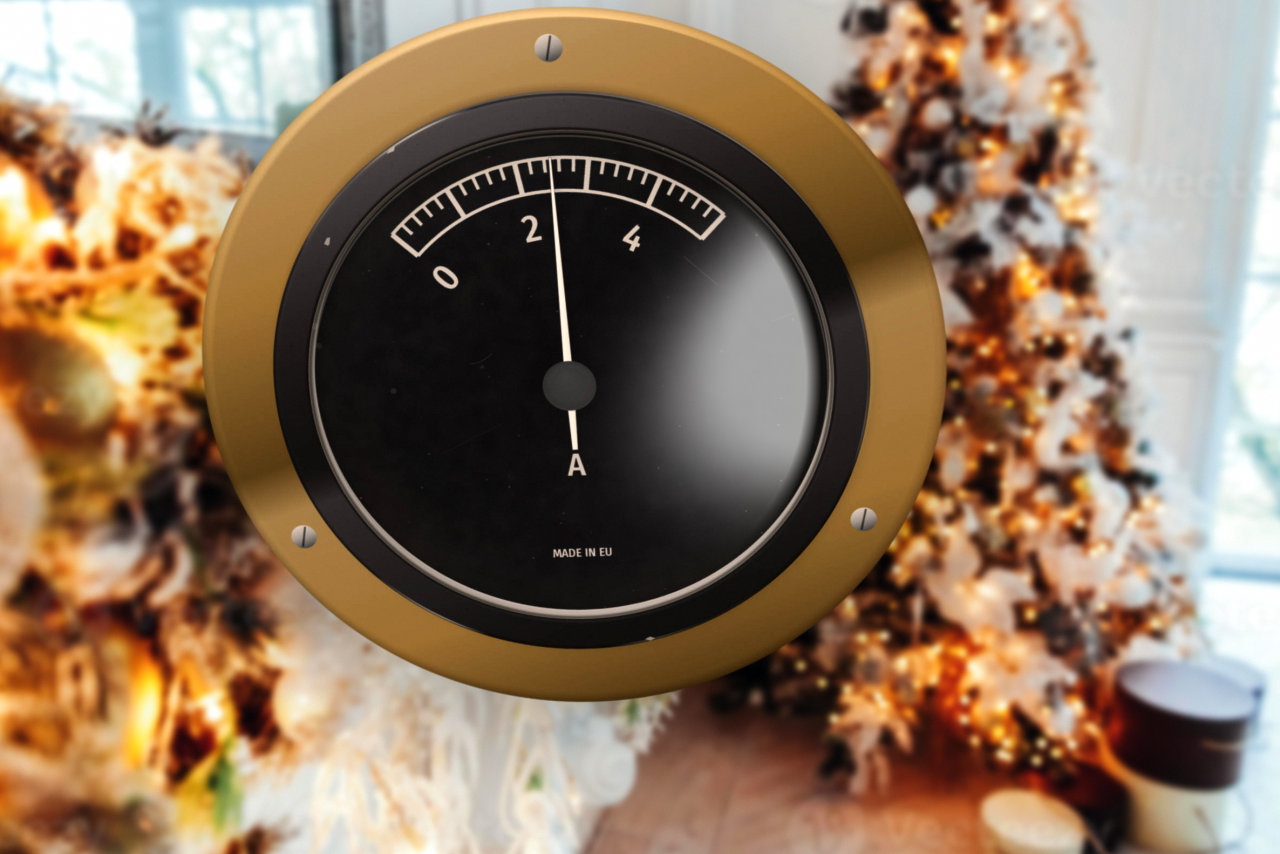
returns 2.5 A
